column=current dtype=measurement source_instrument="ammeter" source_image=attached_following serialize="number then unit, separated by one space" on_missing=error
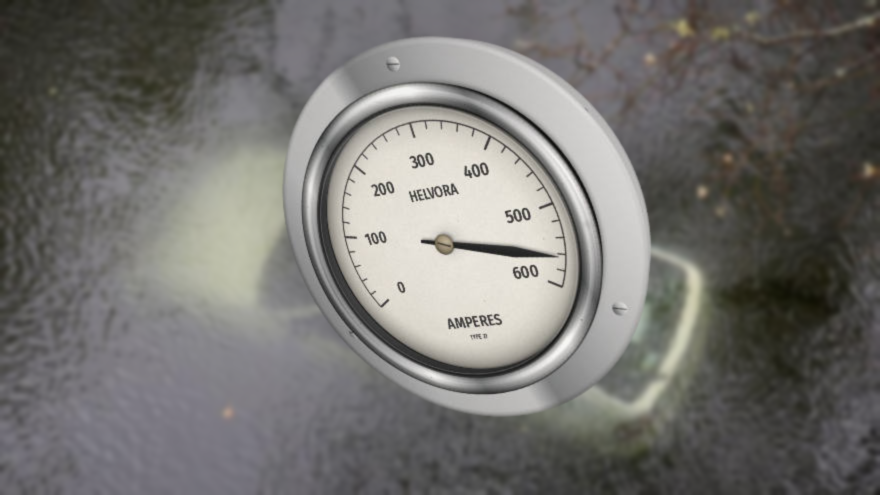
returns 560 A
